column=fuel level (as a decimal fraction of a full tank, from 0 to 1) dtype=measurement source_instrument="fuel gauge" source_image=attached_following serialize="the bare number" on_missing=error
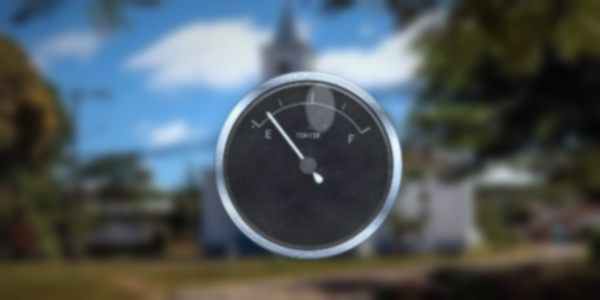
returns 0.125
